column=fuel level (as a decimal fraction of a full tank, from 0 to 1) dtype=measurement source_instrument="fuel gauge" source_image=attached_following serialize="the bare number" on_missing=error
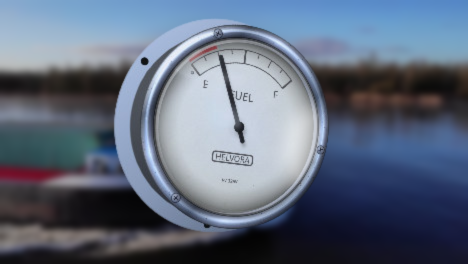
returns 0.25
